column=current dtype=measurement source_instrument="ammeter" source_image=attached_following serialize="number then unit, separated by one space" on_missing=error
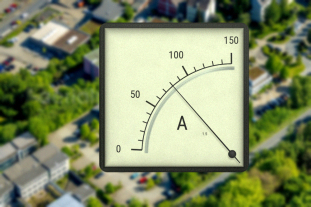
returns 80 A
